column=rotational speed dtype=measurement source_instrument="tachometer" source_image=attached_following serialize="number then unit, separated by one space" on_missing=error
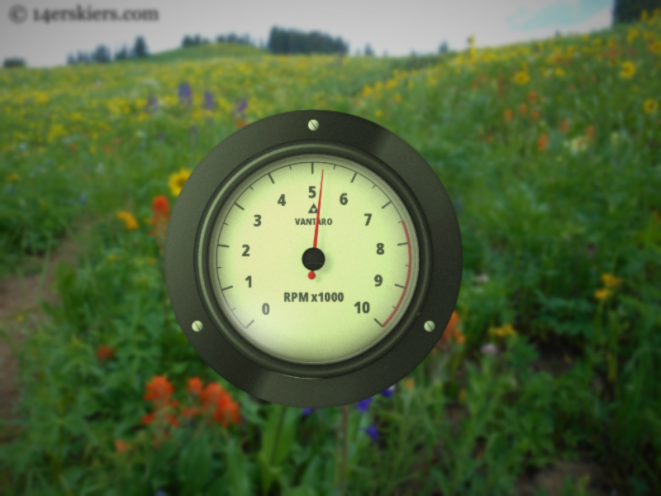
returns 5250 rpm
